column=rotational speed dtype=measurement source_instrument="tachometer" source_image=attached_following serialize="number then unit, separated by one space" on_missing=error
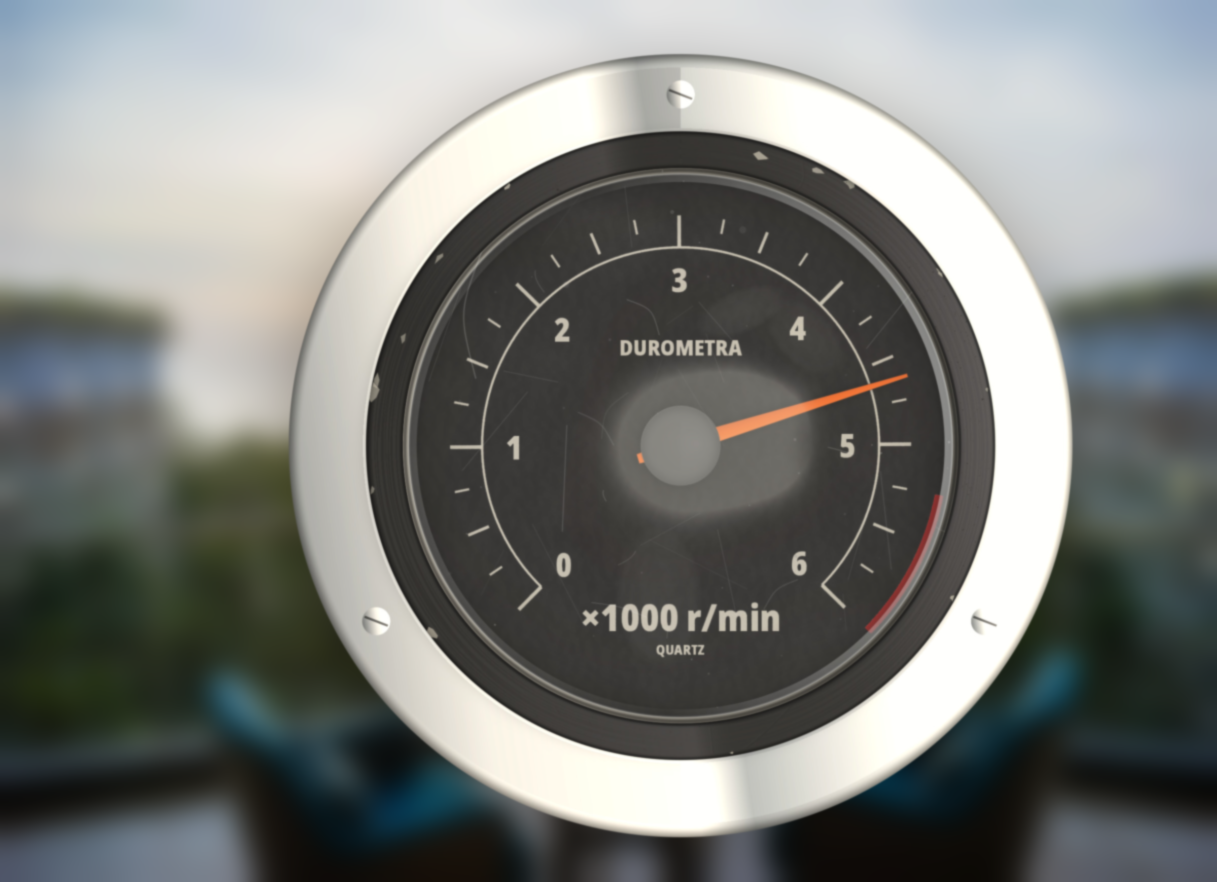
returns 4625 rpm
